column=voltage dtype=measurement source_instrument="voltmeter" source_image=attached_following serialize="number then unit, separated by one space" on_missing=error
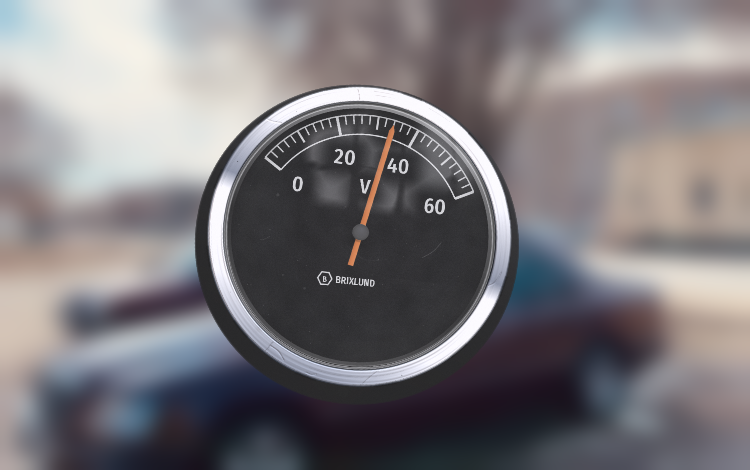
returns 34 V
